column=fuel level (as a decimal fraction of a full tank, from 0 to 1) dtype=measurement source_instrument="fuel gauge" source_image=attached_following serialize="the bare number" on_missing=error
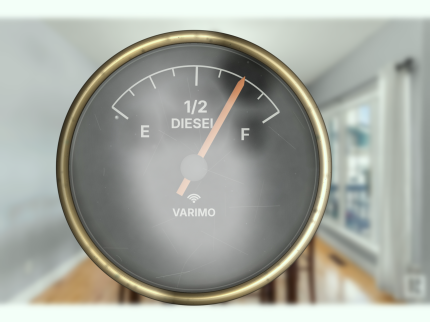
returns 0.75
